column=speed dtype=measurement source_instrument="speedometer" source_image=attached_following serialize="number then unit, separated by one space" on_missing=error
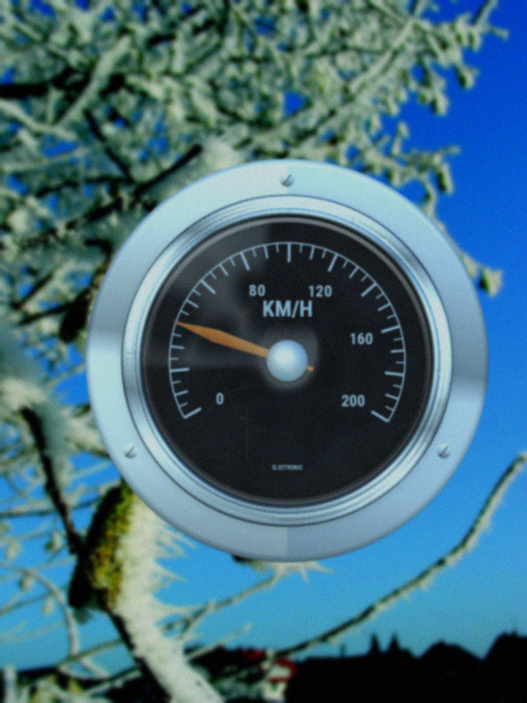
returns 40 km/h
